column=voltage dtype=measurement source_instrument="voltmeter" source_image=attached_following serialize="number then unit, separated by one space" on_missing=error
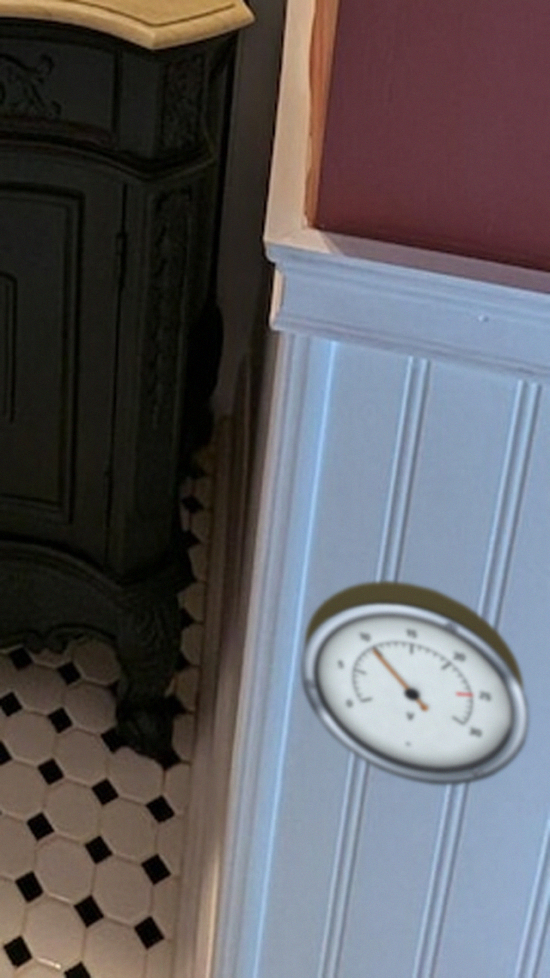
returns 10 V
